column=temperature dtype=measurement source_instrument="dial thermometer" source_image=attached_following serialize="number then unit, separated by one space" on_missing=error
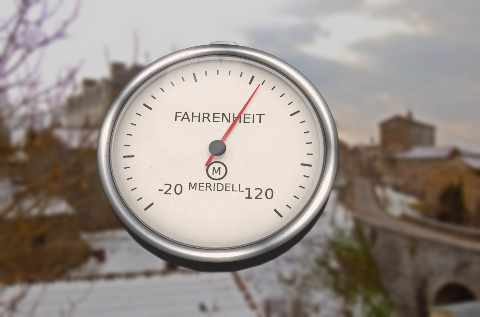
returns 64 °F
